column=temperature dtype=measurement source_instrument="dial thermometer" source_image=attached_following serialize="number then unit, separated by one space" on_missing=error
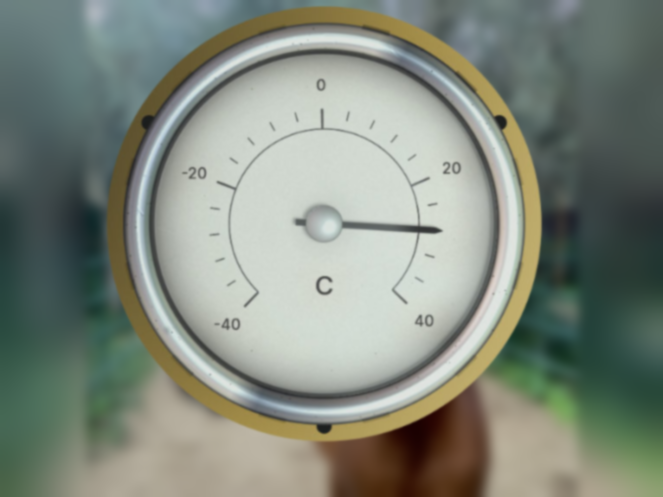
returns 28 °C
